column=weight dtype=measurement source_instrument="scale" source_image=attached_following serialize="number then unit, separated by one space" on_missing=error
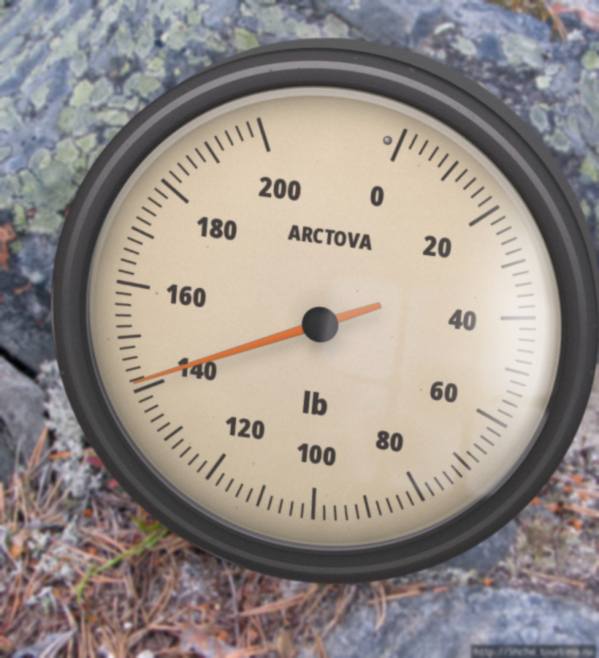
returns 142 lb
